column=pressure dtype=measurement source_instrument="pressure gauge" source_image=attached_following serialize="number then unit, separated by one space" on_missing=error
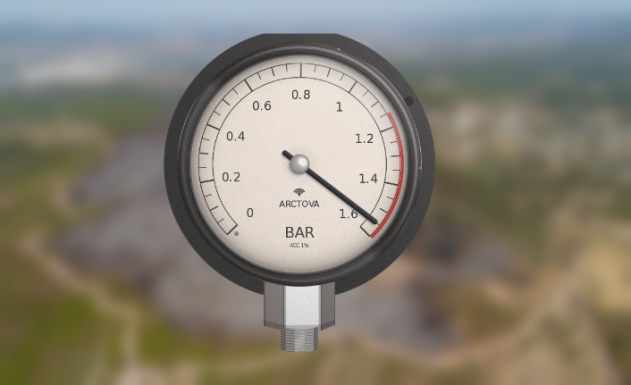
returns 1.55 bar
